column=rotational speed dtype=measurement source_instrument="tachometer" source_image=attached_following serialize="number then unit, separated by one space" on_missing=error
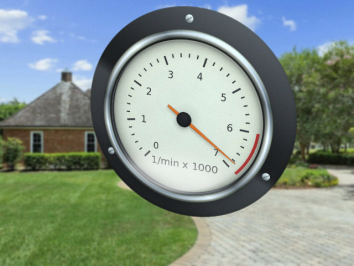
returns 6800 rpm
